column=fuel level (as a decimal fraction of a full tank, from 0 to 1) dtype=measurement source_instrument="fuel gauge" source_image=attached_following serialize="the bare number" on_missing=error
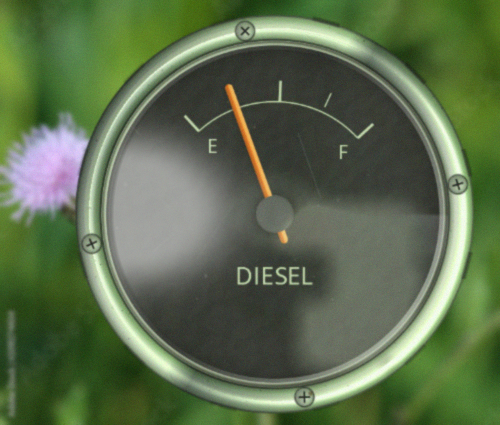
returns 0.25
